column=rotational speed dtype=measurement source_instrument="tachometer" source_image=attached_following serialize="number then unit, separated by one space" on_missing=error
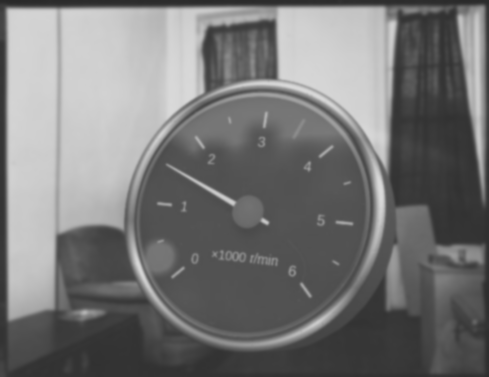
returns 1500 rpm
